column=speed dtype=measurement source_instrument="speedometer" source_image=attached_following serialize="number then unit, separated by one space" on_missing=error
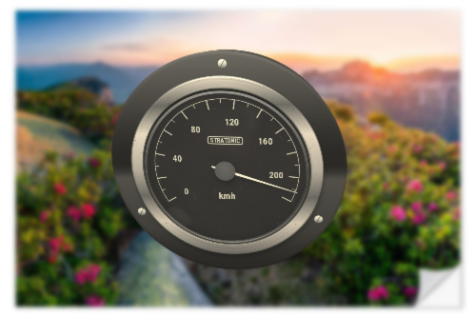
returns 210 km/h
